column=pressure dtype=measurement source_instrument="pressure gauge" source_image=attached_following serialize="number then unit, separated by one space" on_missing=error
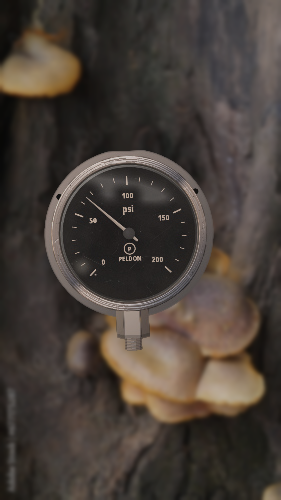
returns 65 psi
